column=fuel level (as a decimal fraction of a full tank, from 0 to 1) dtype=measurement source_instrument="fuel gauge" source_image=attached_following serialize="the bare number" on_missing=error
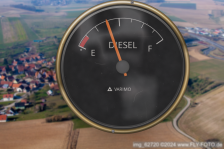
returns 0.375
